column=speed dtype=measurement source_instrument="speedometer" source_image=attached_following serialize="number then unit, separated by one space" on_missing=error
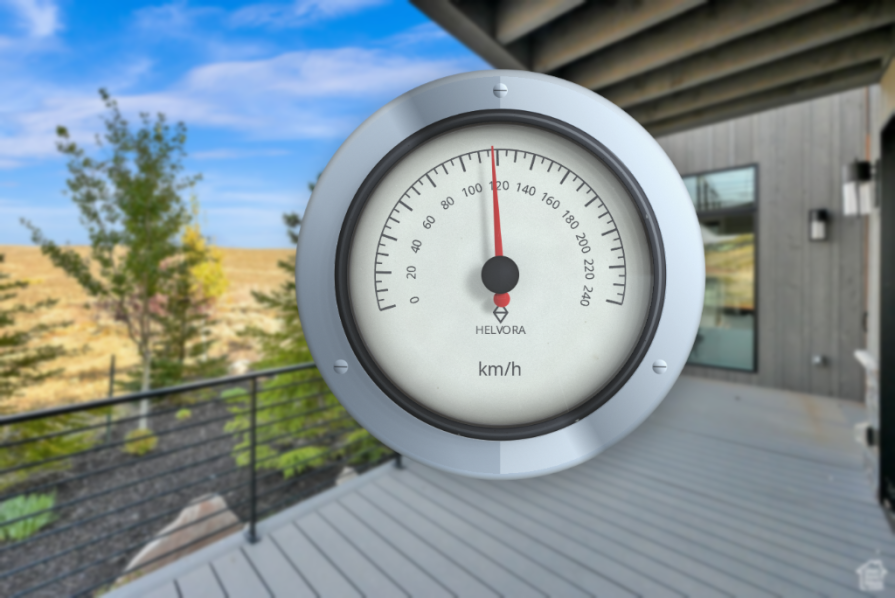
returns 117.5 km/h
